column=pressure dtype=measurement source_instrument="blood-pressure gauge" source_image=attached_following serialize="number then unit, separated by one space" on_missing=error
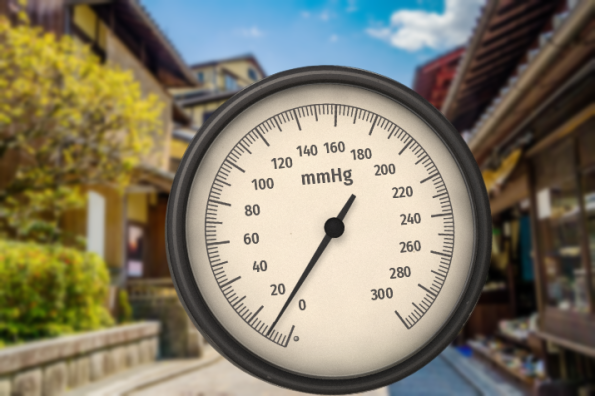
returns 10 mmHg
